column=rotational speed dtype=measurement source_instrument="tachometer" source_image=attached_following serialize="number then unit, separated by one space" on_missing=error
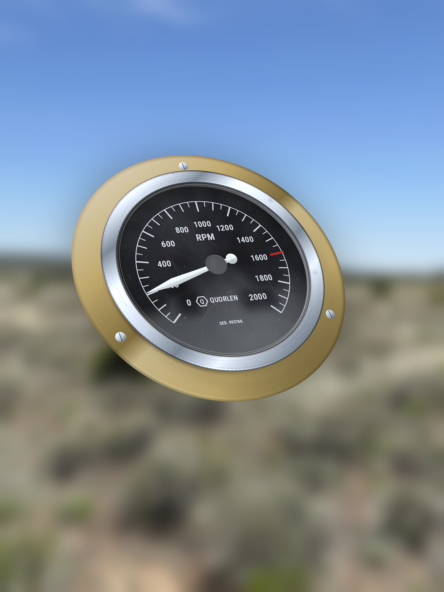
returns 200 rpm
